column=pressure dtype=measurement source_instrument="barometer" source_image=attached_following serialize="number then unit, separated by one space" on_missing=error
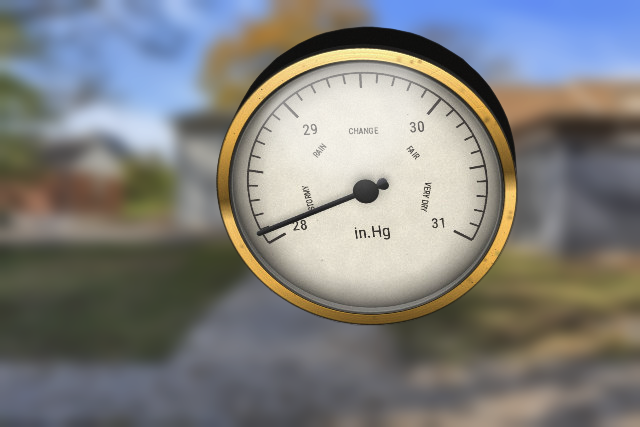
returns 28.1 inHg
